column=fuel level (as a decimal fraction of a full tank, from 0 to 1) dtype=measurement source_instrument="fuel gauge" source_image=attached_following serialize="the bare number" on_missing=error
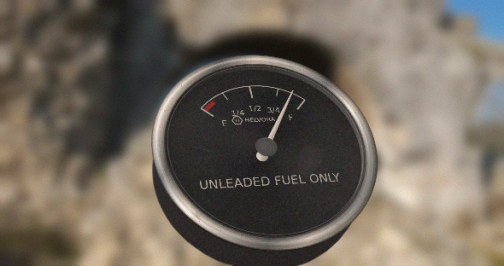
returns 0.875
